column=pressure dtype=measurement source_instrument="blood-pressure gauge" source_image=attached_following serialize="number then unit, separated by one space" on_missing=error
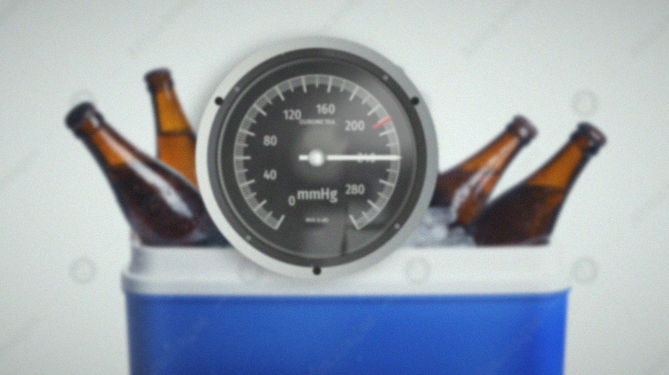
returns 240 mmHg
